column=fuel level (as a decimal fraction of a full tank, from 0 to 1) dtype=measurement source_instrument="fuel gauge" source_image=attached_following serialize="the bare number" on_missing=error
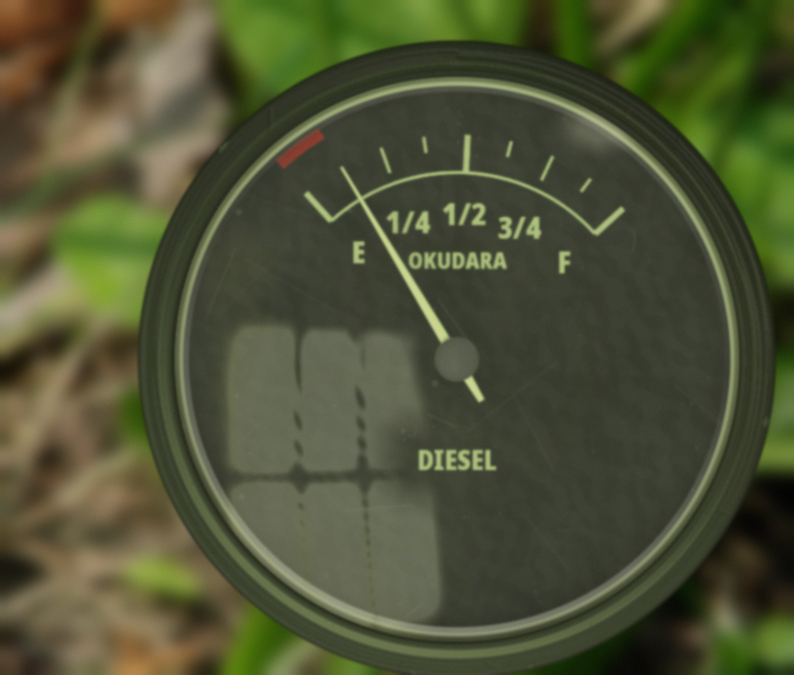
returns 0.125
